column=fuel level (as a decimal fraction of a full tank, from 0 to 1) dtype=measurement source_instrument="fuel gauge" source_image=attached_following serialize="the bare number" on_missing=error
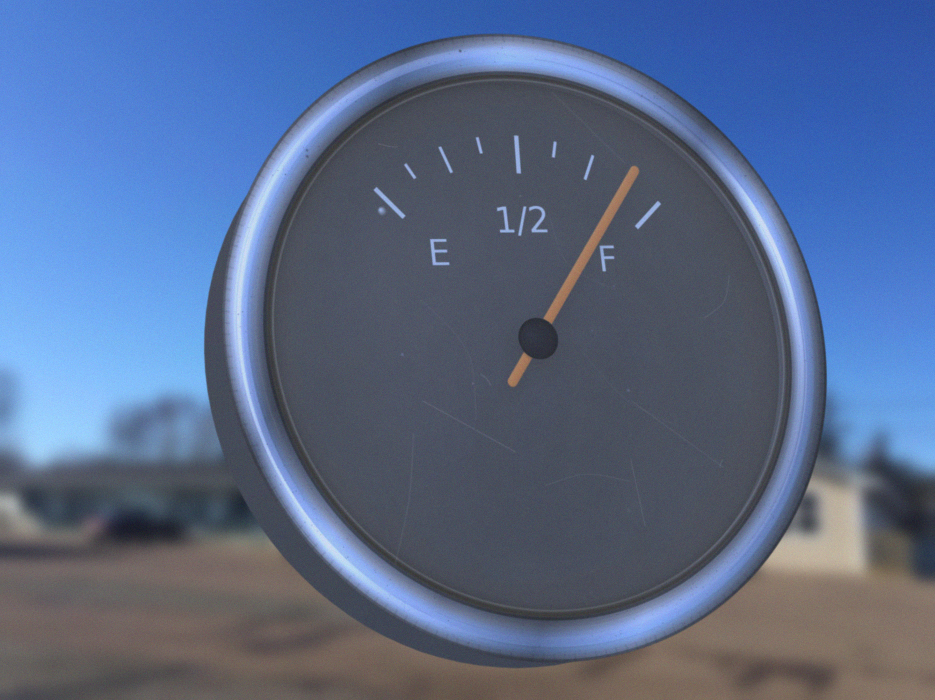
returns 0.875
